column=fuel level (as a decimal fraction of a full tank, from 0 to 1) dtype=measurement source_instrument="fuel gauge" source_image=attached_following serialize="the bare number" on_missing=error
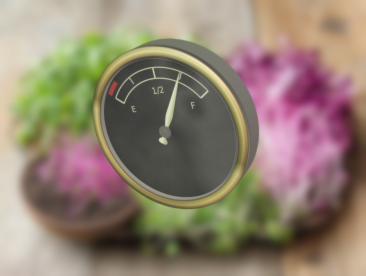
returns 0.75
